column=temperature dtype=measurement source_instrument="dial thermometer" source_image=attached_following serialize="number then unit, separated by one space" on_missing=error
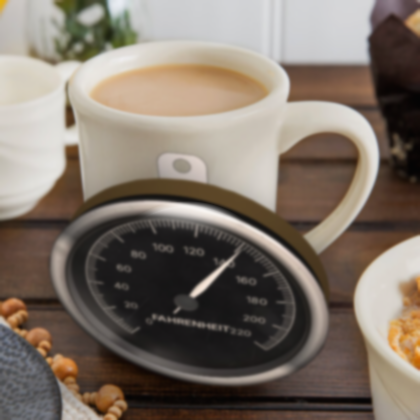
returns 140 °F
